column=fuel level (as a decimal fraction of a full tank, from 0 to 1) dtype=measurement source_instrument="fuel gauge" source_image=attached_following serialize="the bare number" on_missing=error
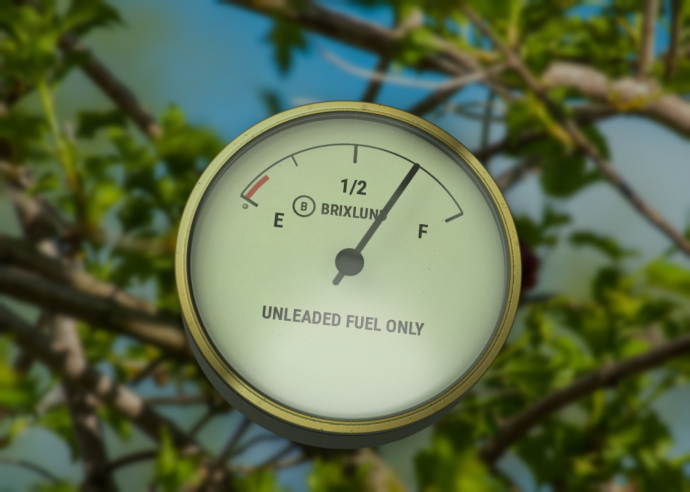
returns 0.75
